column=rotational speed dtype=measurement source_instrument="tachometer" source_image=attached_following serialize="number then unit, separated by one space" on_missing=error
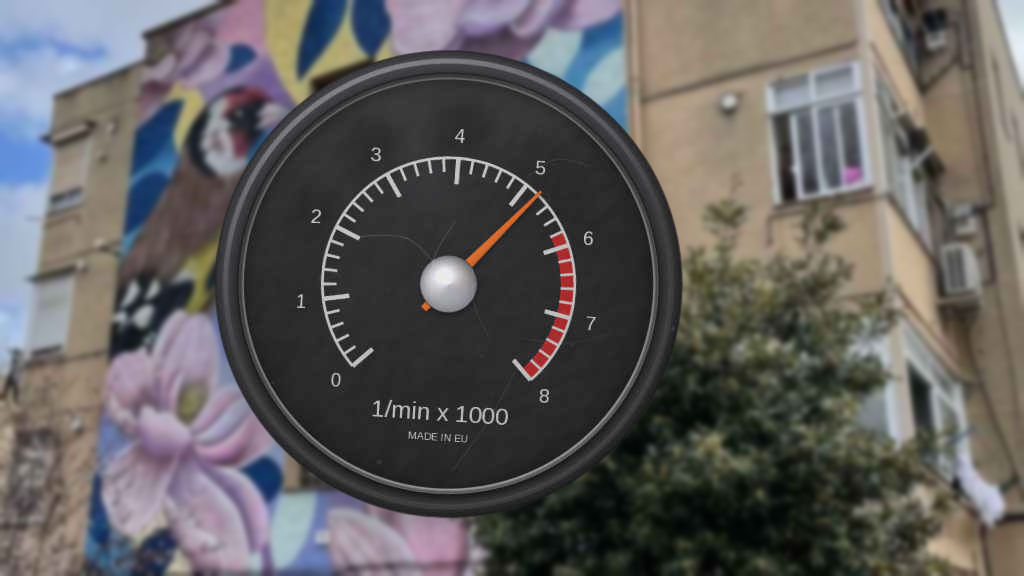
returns 5200 rpm
